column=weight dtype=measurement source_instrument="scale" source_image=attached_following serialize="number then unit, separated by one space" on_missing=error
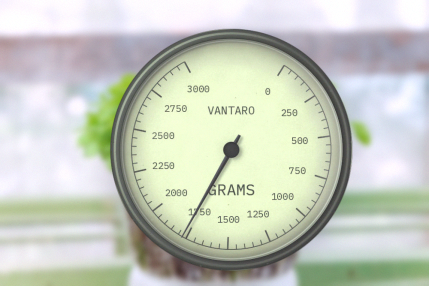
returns 1775 g
